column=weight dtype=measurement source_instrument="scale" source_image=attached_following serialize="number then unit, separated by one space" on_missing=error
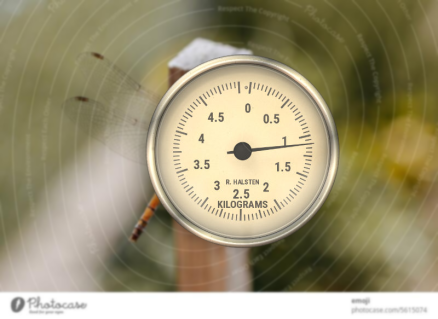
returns 1.1 kg
